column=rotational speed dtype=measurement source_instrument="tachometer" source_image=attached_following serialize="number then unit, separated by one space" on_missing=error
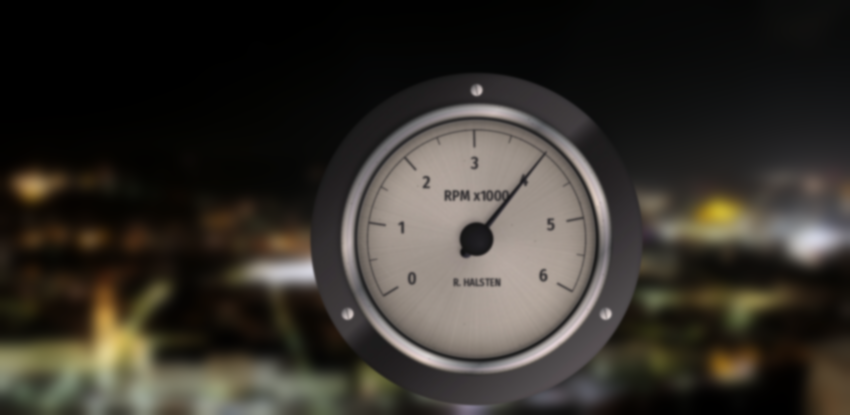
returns 4000 rpm
